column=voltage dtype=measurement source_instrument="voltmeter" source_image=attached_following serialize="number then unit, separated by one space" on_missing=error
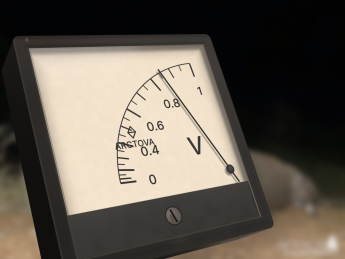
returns 0.85 V
